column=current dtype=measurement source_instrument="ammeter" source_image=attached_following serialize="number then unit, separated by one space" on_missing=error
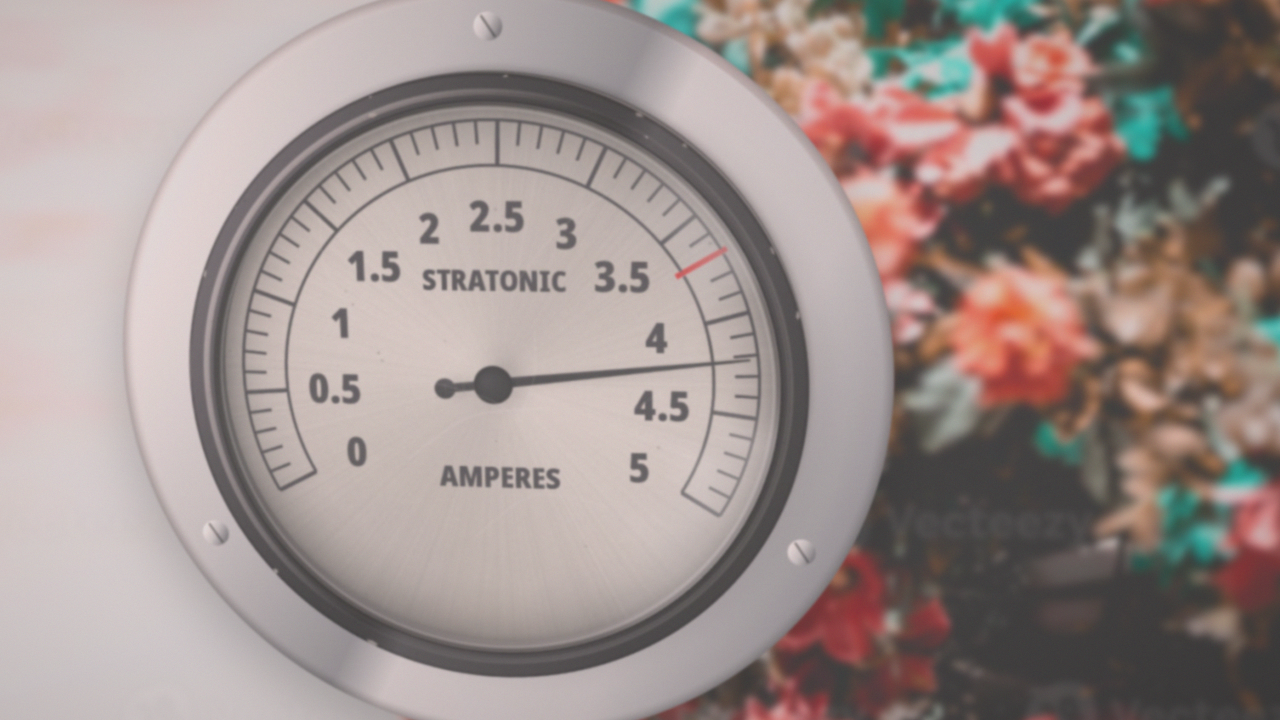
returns 4.2 A
